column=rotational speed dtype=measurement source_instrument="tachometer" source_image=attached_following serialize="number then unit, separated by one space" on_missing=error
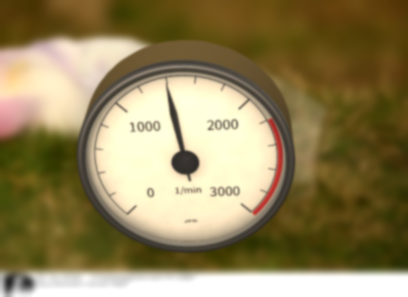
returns 1400 rpm
